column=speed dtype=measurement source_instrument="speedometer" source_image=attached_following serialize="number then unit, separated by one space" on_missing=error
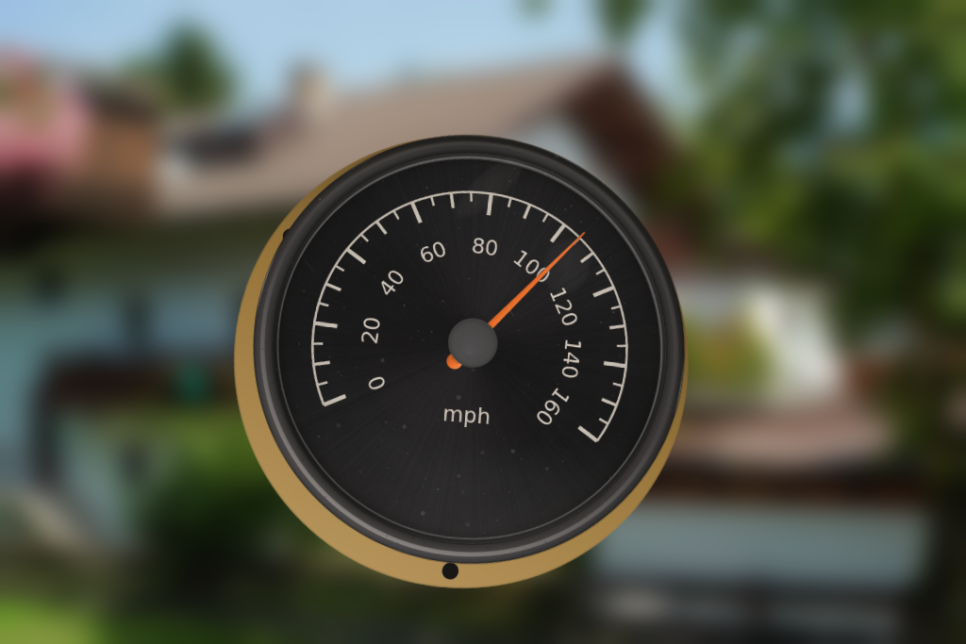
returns 105 mph
